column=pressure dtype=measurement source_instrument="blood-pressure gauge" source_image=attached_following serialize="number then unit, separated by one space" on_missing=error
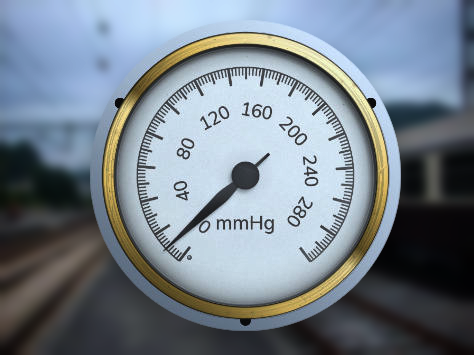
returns 10 mmHg
